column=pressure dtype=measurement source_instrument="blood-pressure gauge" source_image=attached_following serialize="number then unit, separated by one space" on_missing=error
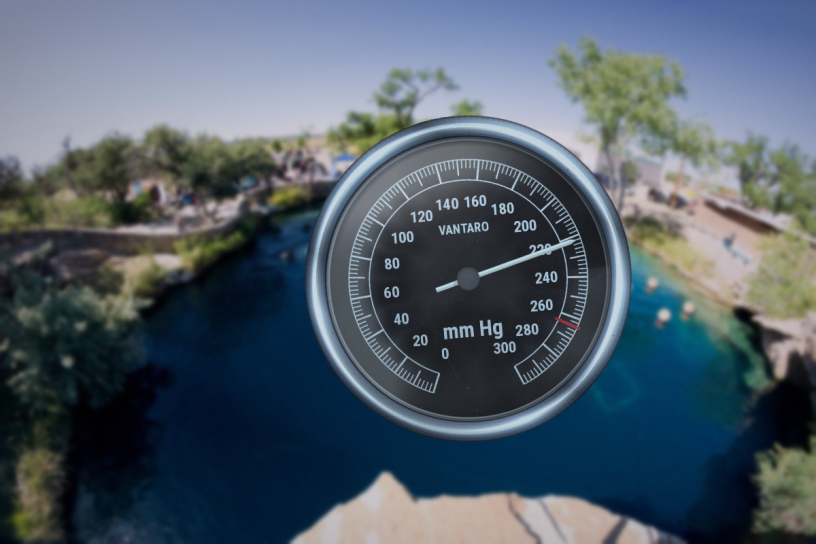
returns 222 mmHg
